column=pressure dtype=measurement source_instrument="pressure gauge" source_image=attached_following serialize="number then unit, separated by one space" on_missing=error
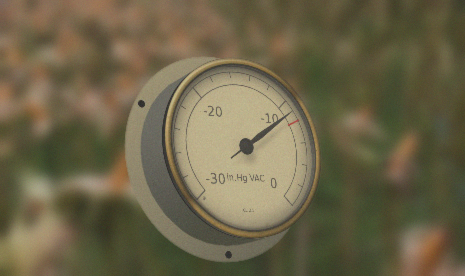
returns -9 inHg
